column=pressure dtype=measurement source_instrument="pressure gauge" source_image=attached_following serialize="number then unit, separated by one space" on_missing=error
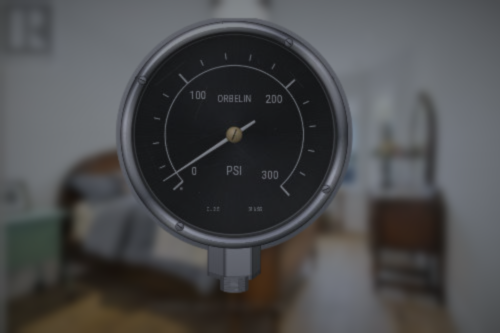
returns 10 psi
